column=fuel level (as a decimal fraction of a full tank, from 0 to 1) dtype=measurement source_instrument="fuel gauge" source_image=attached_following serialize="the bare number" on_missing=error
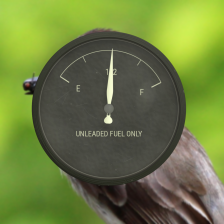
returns 0.5
